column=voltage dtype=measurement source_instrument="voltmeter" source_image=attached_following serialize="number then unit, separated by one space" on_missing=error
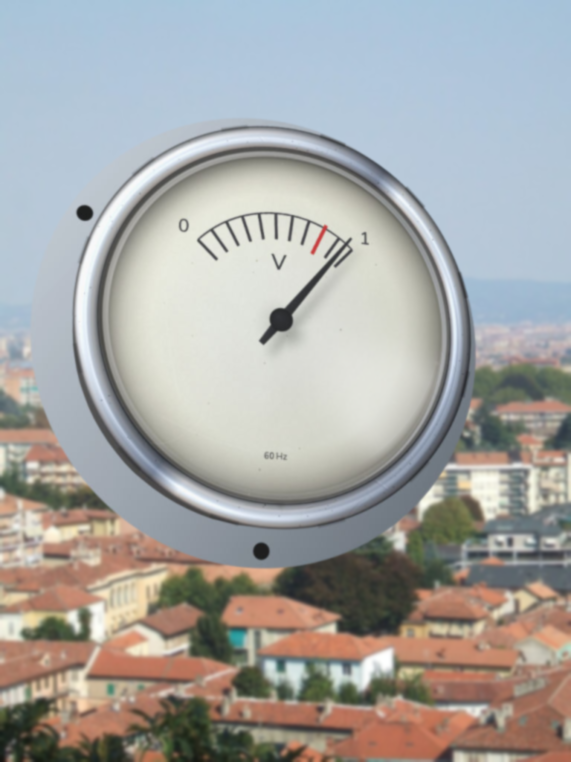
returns 0.95 V
